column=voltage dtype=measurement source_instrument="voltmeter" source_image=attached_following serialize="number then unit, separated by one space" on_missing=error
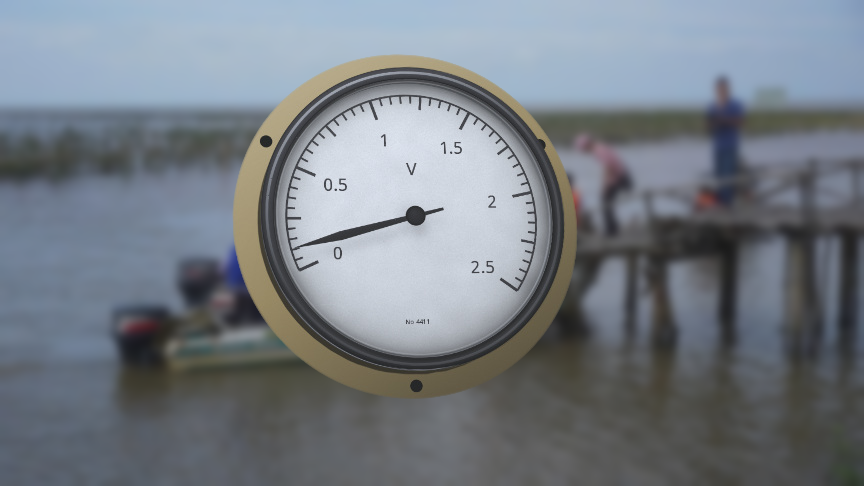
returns 0.1 V
